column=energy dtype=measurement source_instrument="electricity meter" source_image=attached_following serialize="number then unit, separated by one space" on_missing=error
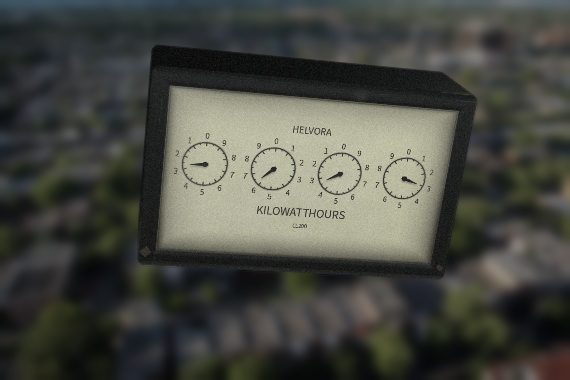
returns 2633 kWh
